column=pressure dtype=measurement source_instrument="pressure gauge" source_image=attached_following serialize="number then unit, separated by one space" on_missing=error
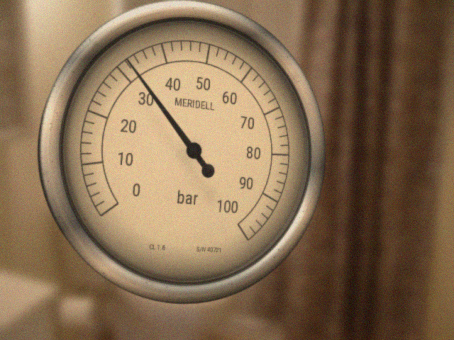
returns 32 bar
